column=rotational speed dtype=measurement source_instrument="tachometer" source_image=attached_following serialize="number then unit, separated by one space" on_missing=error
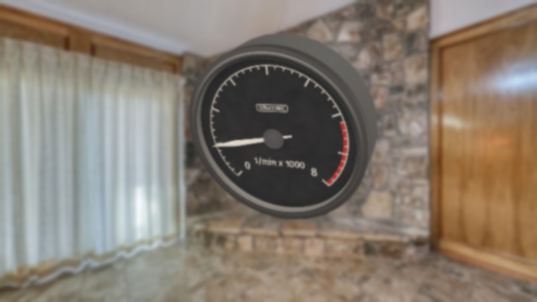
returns 1000 rpm
